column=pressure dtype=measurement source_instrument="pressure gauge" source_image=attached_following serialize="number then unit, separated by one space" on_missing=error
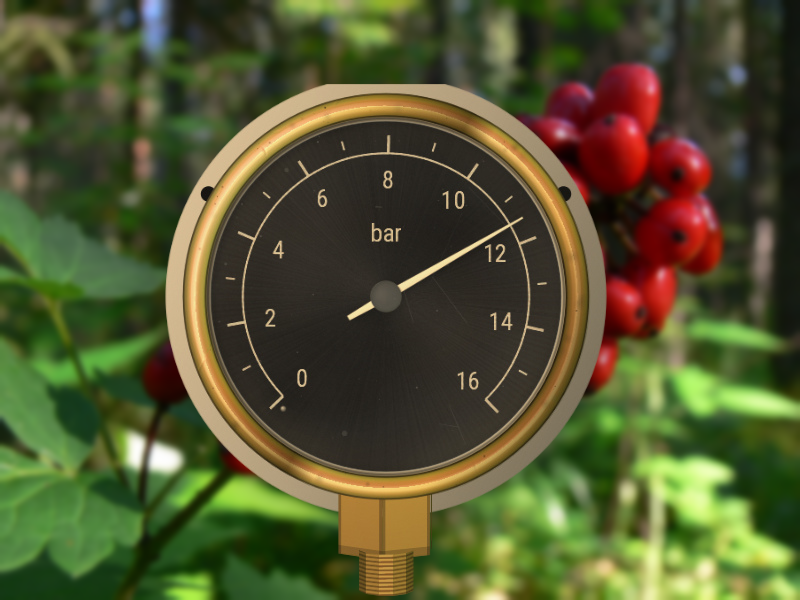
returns 11.5 bar
